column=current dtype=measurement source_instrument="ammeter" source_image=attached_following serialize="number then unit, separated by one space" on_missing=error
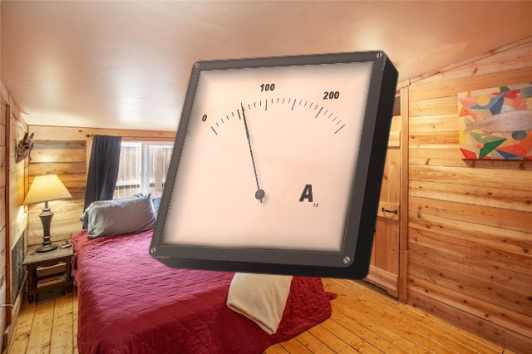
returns 60 A
